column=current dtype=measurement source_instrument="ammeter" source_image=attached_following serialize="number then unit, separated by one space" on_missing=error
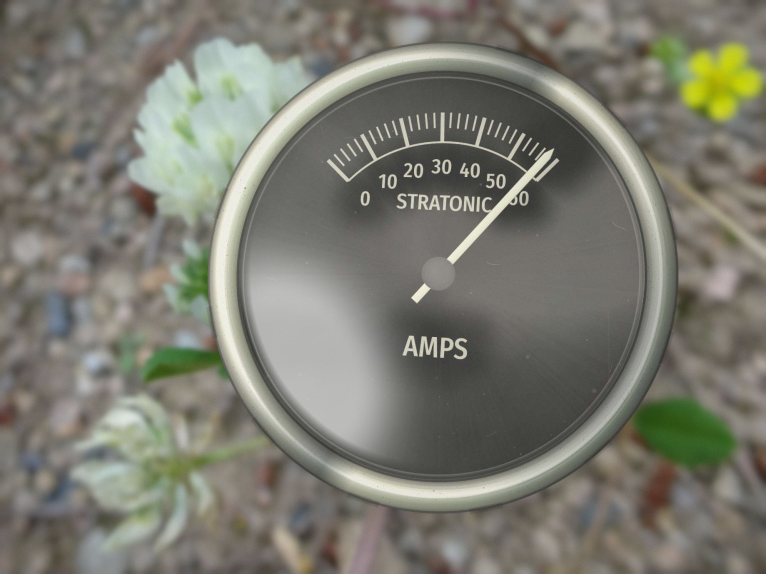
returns 58 A
